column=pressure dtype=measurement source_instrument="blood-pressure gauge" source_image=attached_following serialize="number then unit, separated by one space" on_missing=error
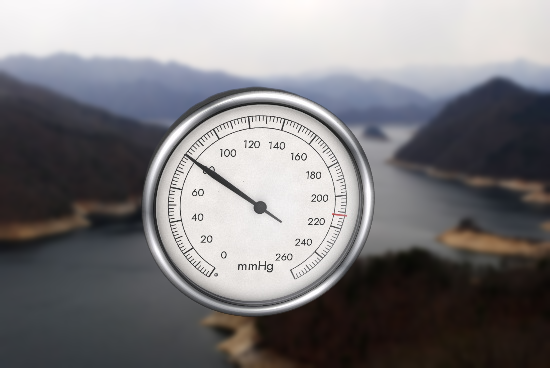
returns 80 mmHg
